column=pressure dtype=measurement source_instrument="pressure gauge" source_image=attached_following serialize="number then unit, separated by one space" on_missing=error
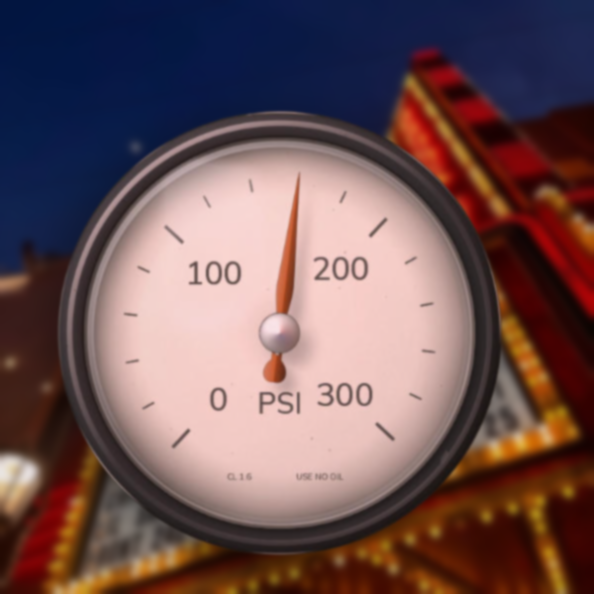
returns 160 psi
